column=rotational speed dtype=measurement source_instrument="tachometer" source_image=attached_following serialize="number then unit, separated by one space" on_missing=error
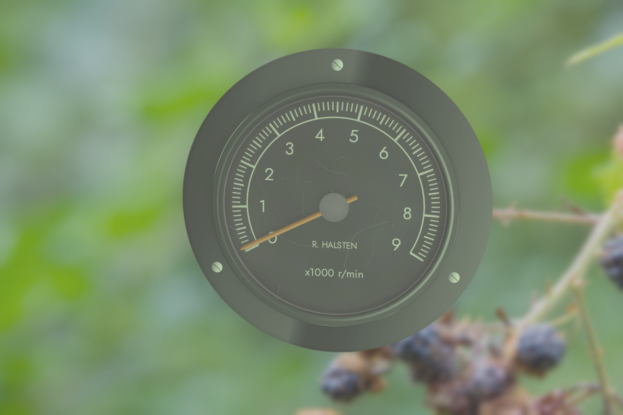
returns 100 rpm
